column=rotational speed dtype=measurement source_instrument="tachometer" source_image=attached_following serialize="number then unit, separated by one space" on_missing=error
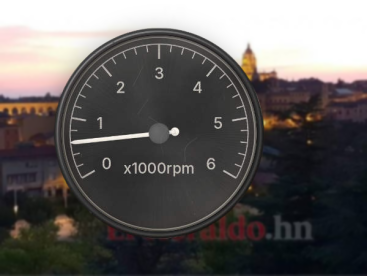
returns 600 rpm
